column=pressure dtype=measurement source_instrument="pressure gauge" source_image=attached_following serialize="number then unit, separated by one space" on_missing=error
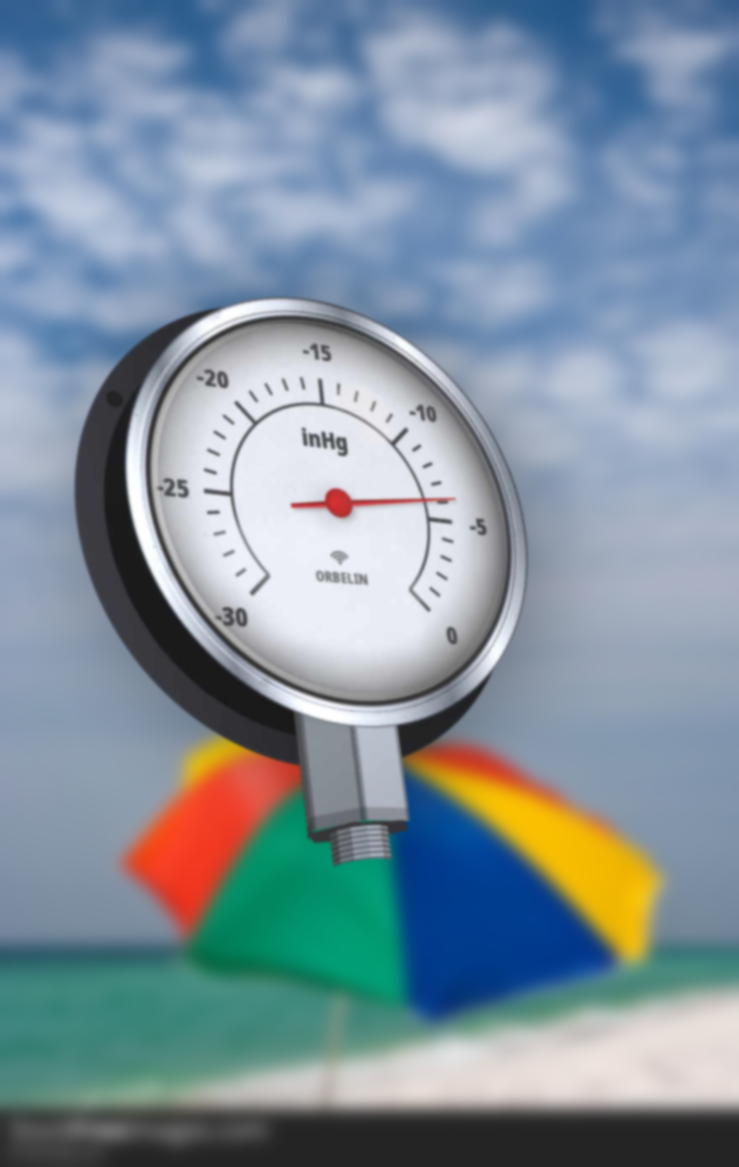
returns -6 inHg
